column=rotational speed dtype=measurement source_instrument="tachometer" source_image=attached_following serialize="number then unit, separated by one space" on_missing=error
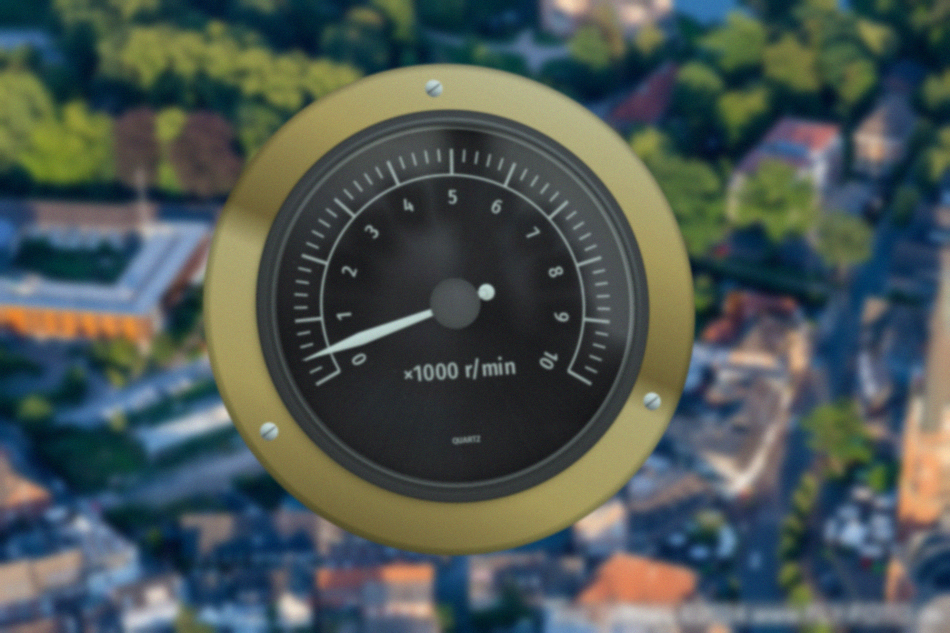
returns 400 rpm
